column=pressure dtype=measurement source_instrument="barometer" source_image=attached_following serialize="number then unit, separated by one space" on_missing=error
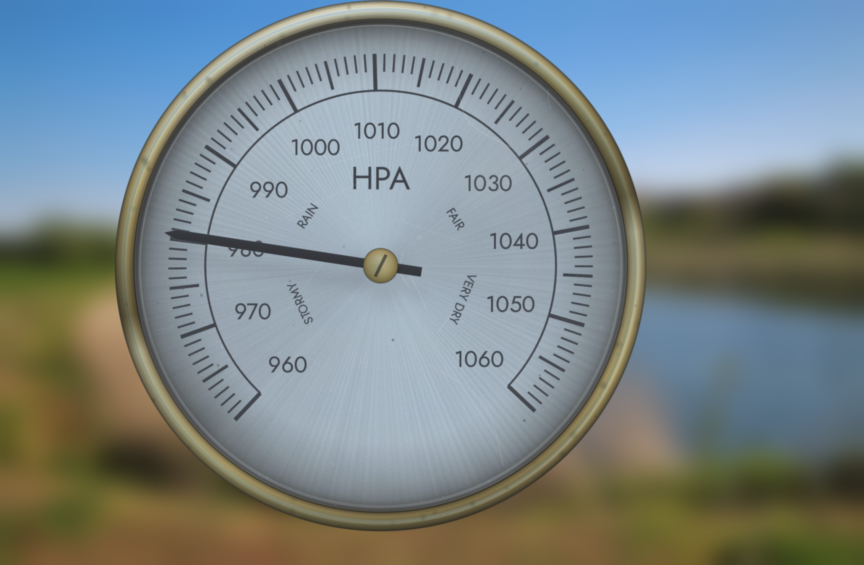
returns 980.5 hPa
